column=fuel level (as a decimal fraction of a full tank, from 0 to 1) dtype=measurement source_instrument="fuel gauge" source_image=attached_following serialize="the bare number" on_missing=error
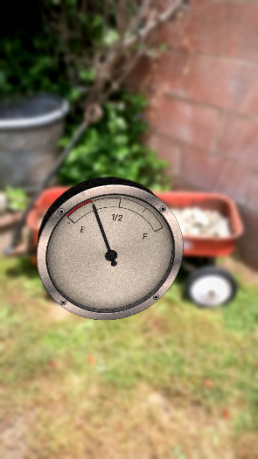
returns 0.25
